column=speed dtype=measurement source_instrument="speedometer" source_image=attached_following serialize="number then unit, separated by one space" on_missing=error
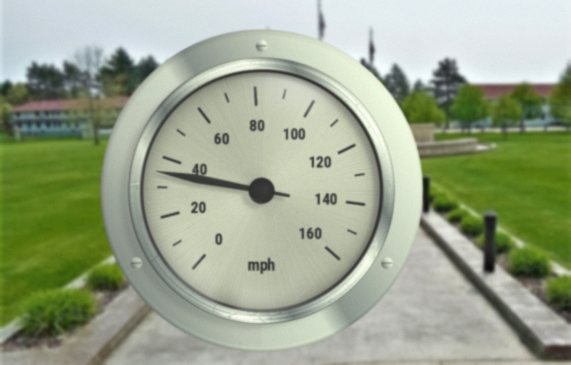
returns 35 mph
